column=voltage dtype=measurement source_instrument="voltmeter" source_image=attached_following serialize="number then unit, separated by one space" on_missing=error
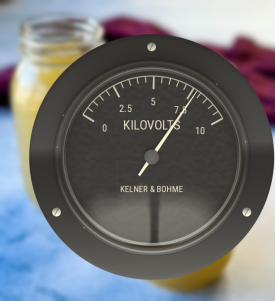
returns 7.75 kV
